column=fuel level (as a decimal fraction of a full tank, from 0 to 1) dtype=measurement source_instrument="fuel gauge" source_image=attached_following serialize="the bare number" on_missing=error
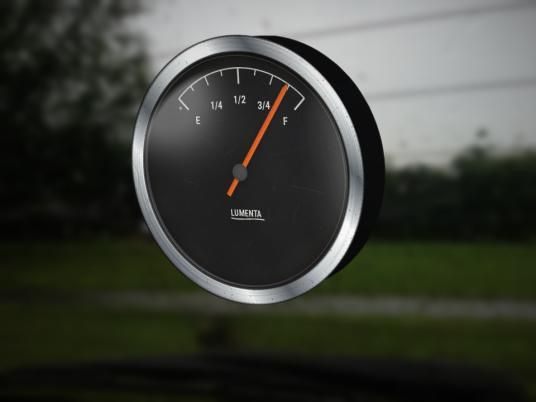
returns 0.875
